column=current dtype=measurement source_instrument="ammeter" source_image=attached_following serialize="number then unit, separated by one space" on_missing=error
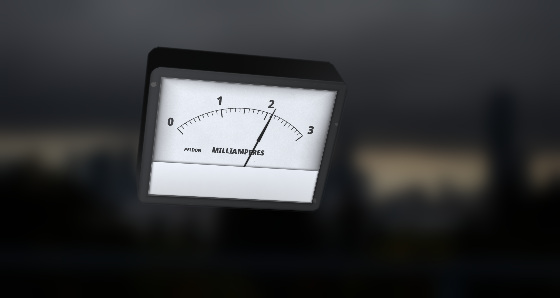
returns 2.1 mA
